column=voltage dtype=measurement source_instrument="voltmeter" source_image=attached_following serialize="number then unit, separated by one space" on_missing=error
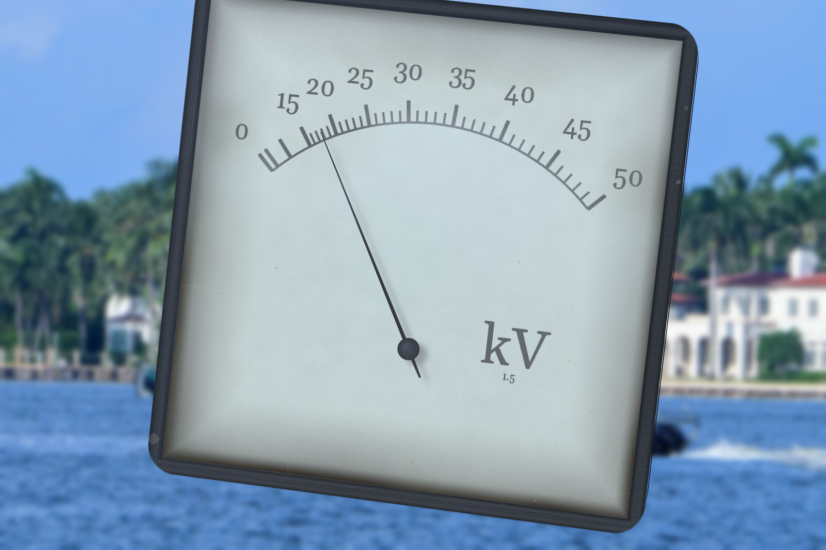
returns 18 kV
